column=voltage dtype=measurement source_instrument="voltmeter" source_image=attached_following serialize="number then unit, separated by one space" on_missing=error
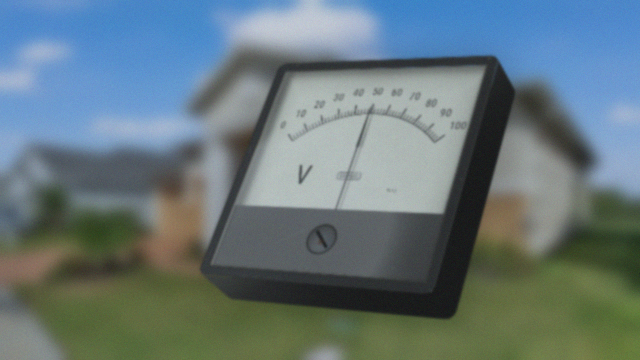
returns 50 V
